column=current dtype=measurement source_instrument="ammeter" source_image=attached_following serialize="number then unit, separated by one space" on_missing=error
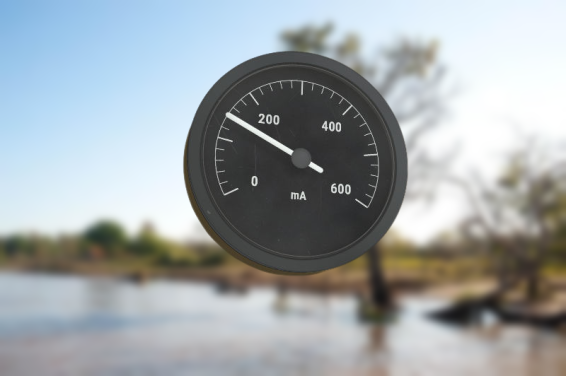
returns 140 mA
